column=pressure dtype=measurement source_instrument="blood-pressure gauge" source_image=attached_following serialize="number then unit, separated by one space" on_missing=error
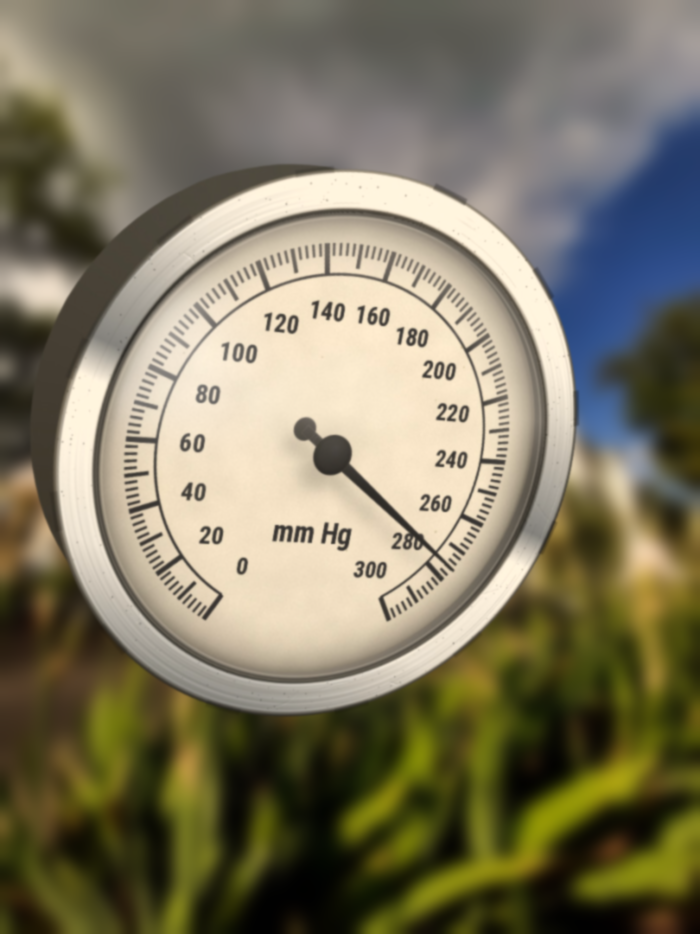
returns 276 mmHg
